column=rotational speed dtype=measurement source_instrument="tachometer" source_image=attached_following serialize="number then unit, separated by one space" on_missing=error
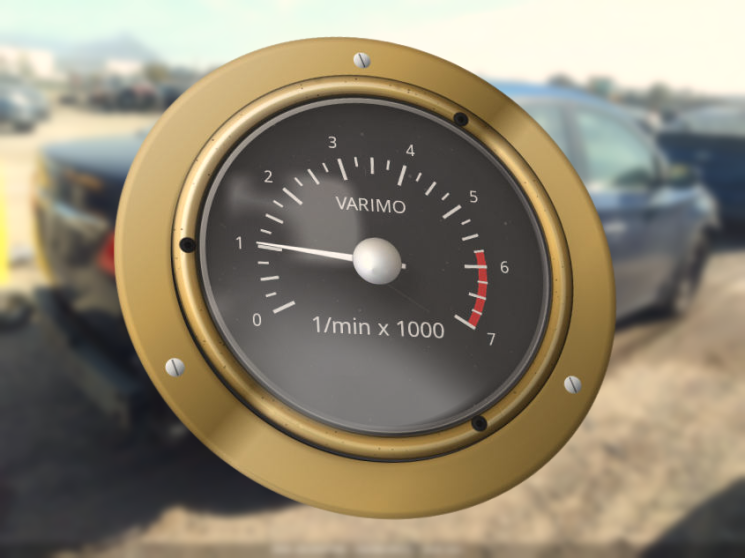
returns 1000 rpm
